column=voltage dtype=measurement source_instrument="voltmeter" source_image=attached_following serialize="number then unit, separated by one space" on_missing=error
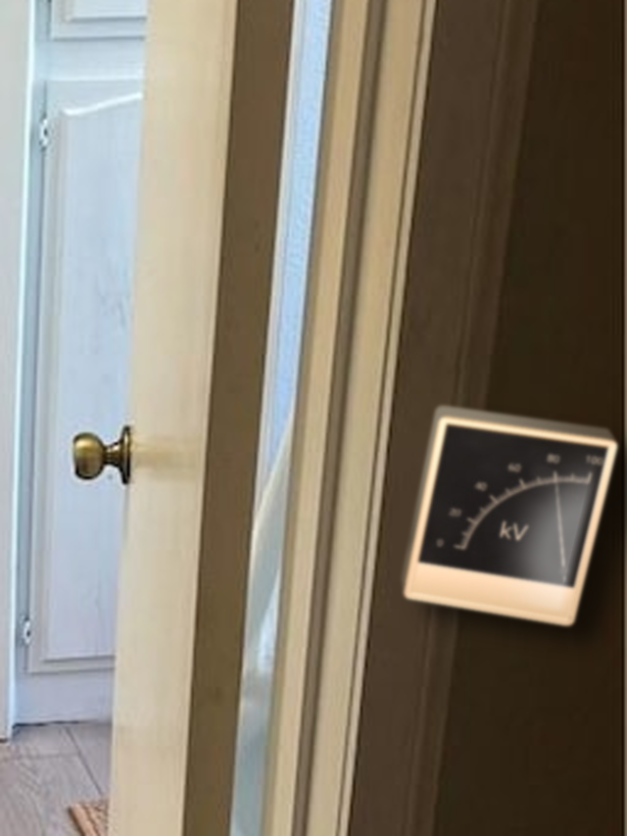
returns 80 kV
